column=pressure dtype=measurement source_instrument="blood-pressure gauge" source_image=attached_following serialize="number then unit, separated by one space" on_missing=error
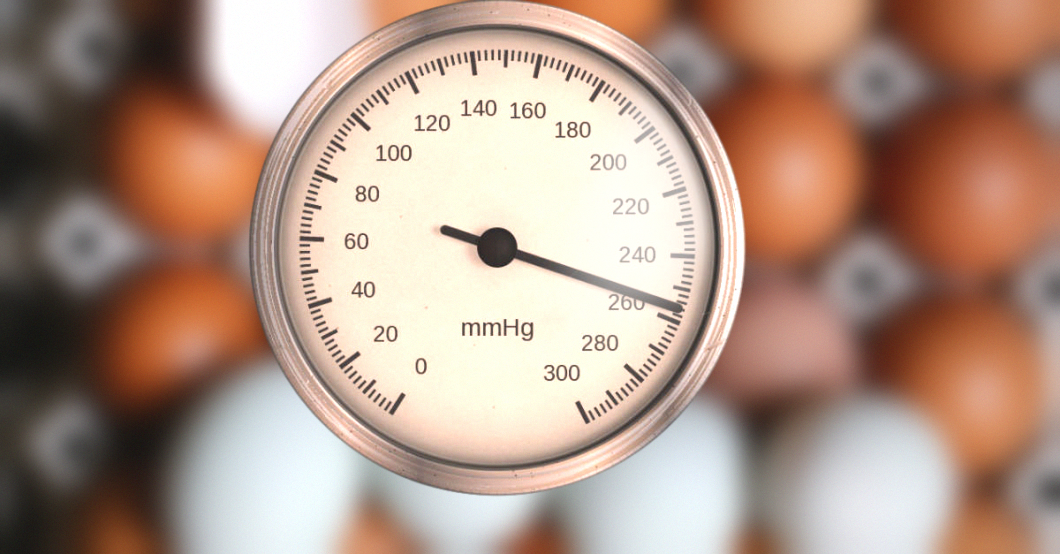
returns 256 mmHg
